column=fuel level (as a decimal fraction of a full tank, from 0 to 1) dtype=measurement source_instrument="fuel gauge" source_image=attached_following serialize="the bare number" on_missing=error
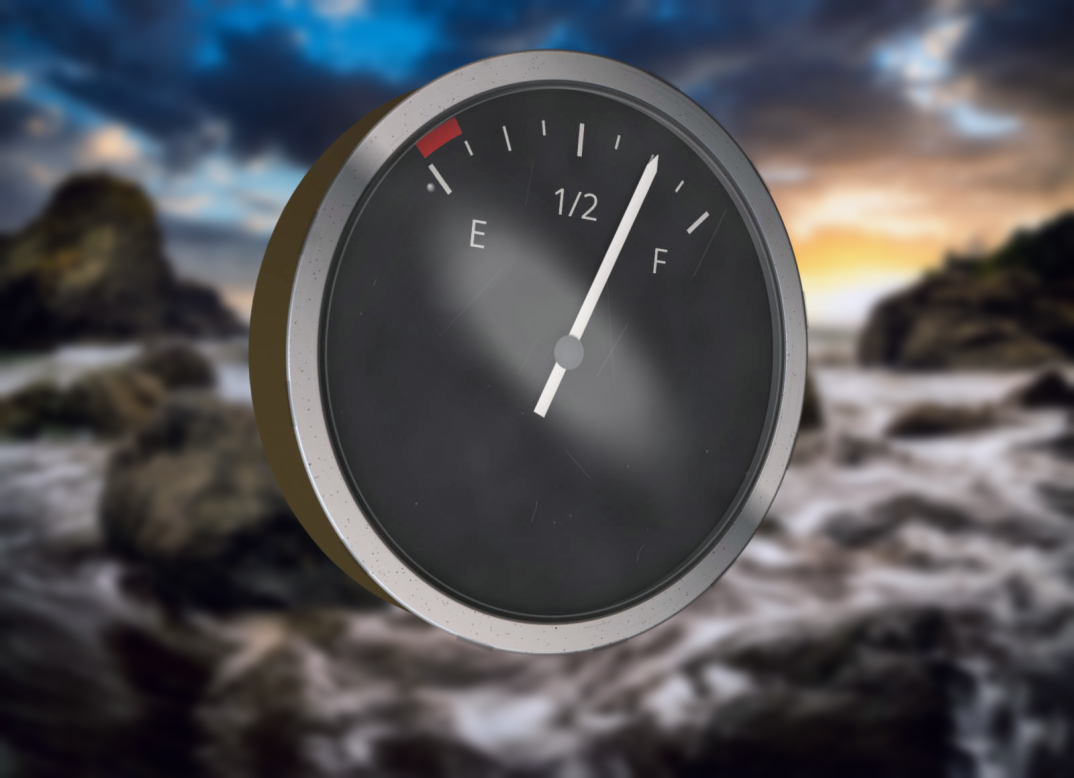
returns 0.75
